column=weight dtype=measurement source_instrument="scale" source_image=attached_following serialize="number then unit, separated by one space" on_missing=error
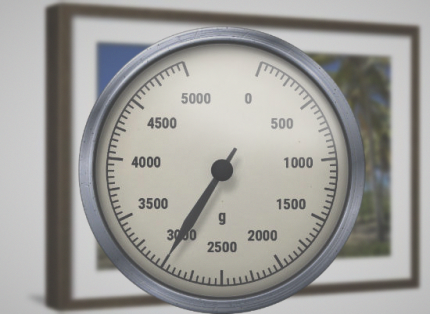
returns 3000 g
